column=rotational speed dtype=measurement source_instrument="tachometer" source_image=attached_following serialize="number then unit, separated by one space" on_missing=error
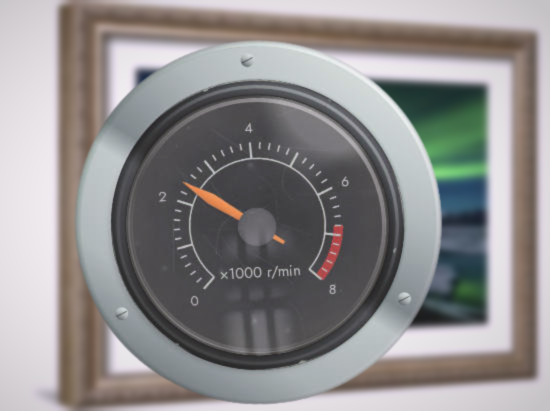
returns 2400 rpm
